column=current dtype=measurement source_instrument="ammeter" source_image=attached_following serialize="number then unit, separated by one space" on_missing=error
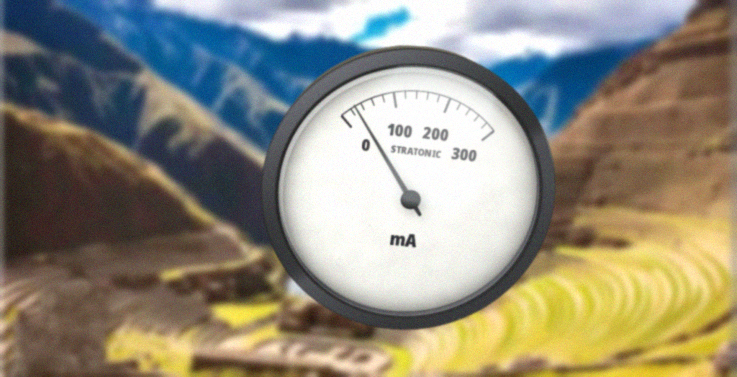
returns 30 mA
